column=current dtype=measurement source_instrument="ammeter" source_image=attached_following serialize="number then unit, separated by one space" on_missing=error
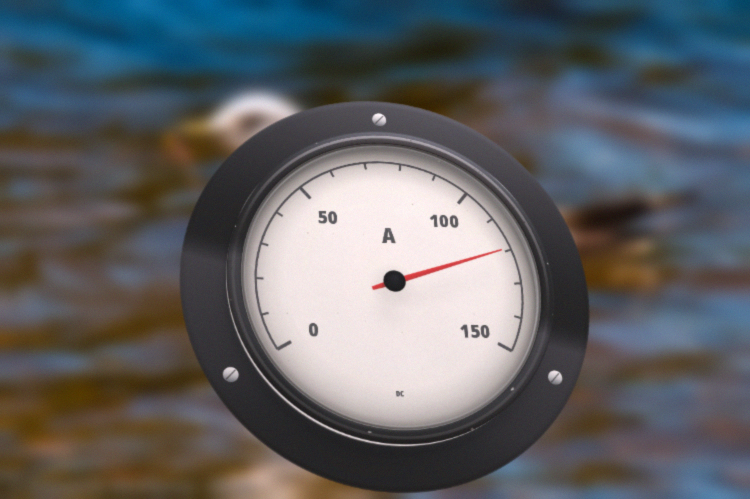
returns 120 A
